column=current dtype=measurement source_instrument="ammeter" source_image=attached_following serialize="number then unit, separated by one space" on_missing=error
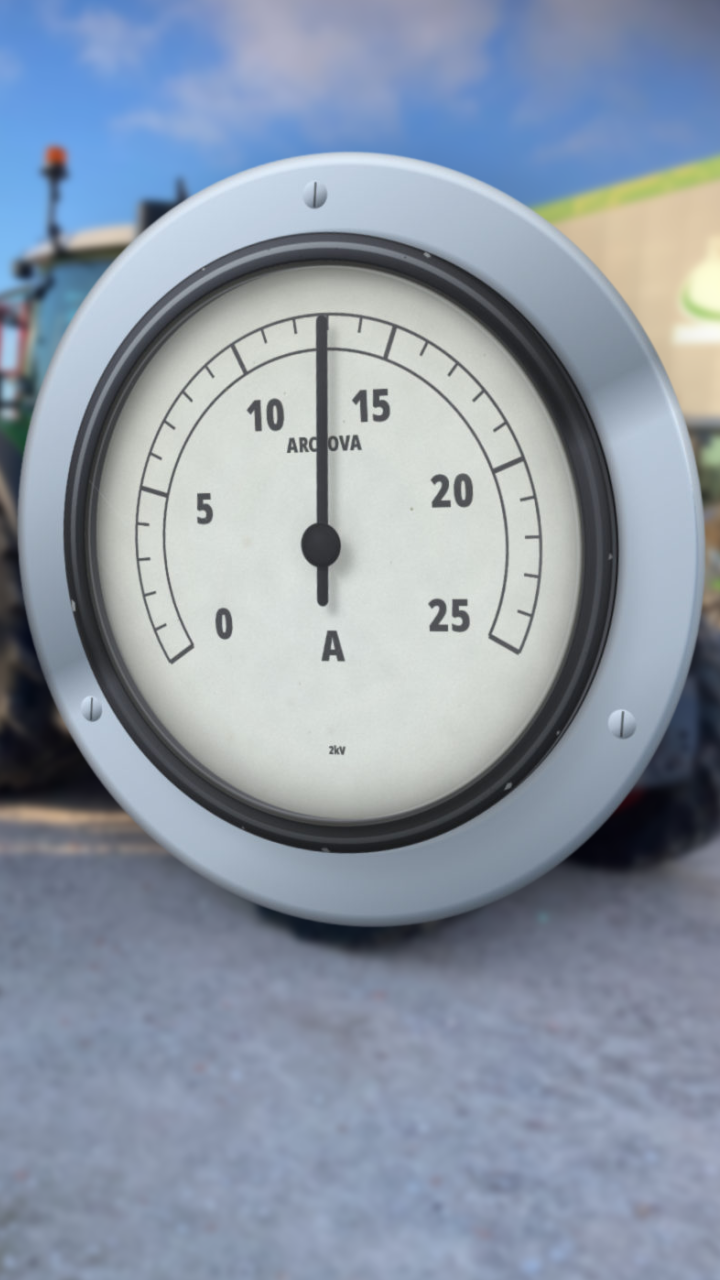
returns 13 A
